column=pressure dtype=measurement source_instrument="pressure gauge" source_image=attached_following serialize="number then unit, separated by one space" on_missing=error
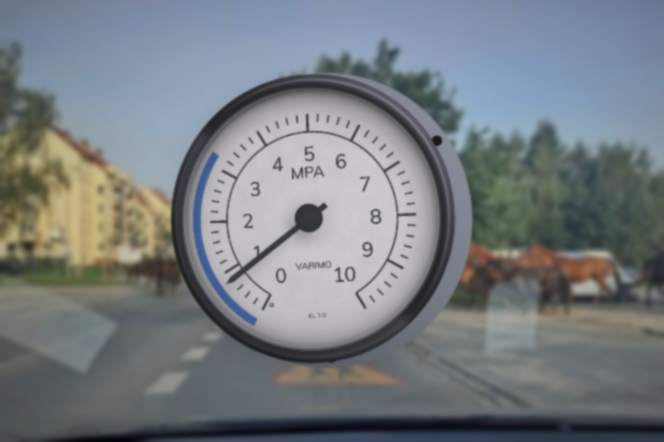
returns 0.8 MPa
